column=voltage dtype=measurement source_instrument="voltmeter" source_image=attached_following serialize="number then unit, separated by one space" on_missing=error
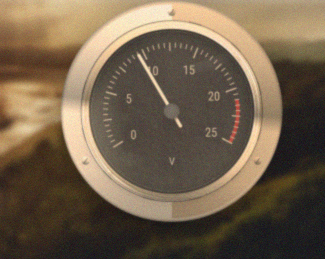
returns 9.5 V
